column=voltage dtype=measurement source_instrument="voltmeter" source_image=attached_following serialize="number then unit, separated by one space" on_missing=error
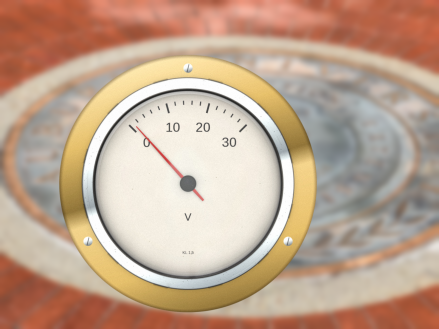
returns 1 V
